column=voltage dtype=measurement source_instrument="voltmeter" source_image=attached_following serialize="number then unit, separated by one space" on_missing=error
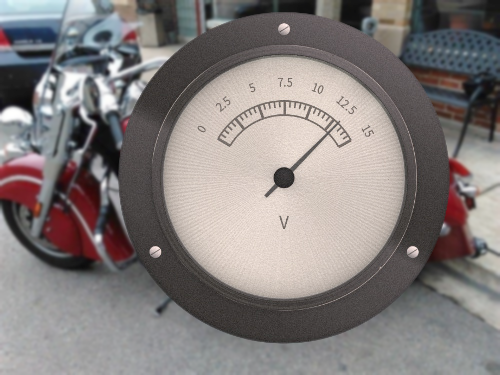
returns 13 V
